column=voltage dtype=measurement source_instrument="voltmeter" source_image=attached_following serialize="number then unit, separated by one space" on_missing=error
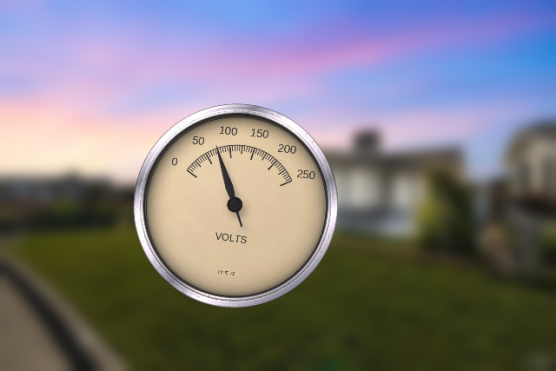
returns 75 V
